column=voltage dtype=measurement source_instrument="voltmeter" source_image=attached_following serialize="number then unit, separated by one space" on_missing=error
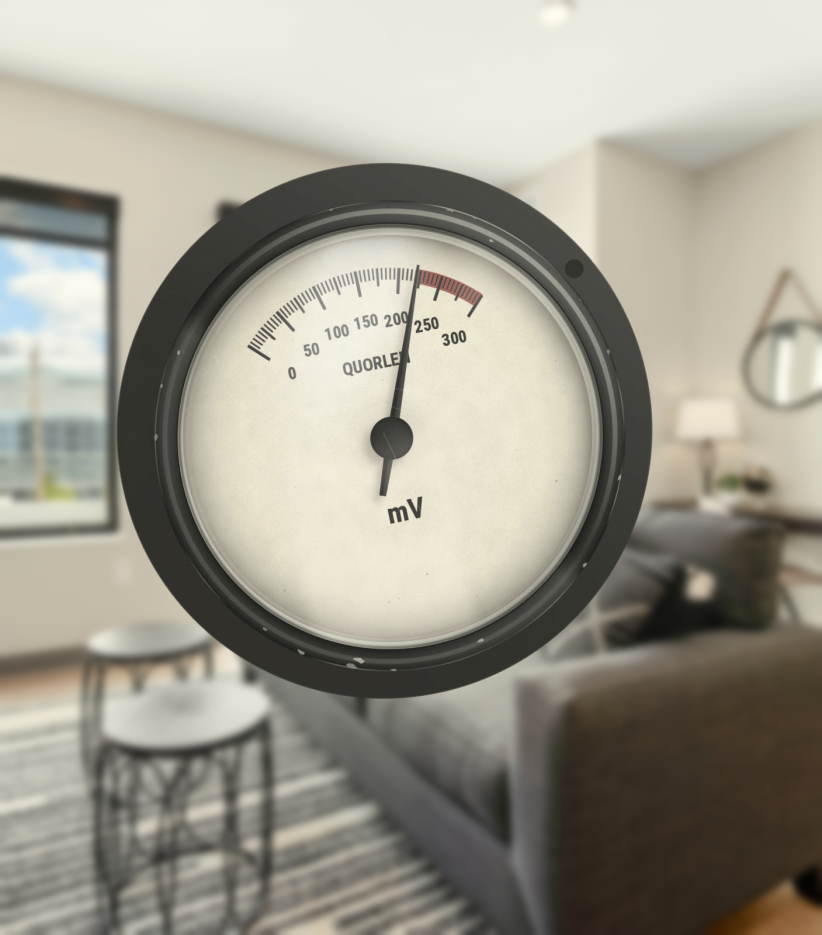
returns 220 mV
